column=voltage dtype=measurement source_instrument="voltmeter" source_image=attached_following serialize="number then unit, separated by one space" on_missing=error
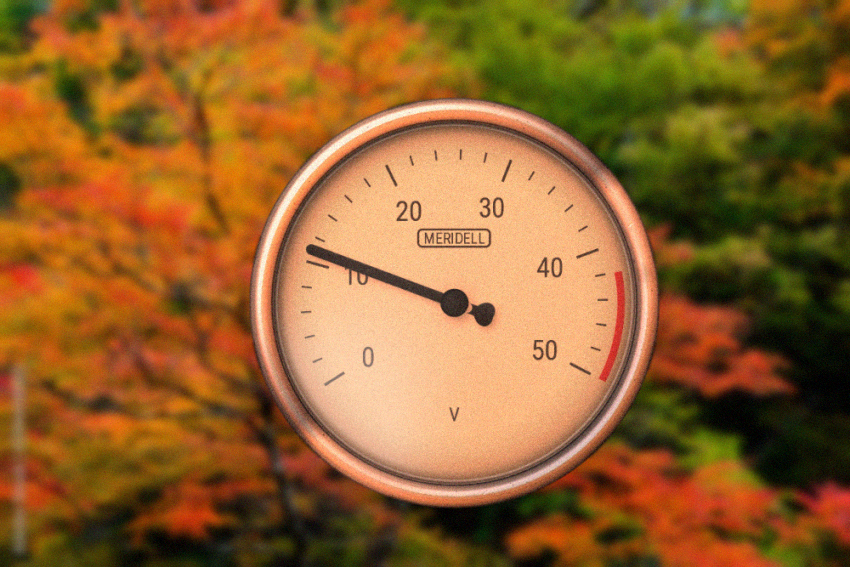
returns 11 V
